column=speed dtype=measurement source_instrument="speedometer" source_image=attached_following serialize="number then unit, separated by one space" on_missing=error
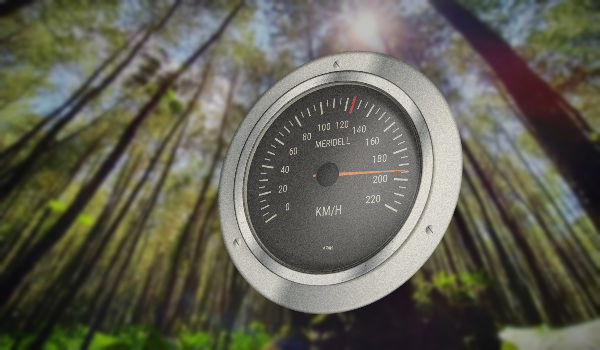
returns 195 km/h
